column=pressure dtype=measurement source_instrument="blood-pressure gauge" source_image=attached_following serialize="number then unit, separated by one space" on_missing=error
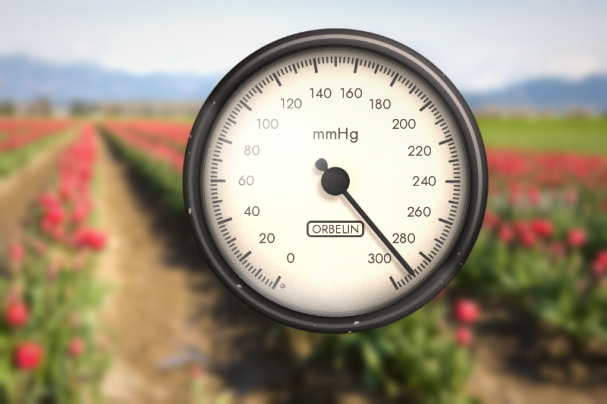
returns 290 mmHg
